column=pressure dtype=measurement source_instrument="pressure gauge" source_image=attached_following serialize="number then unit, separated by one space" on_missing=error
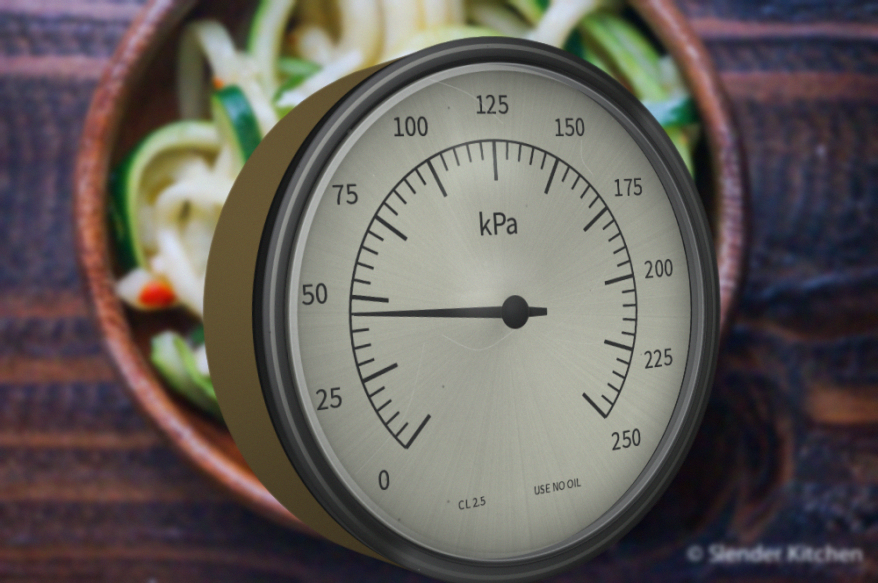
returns 45 kPa
